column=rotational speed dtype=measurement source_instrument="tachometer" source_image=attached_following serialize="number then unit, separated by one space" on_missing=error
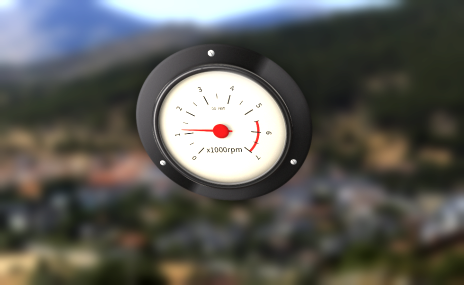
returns 1250 rpm
